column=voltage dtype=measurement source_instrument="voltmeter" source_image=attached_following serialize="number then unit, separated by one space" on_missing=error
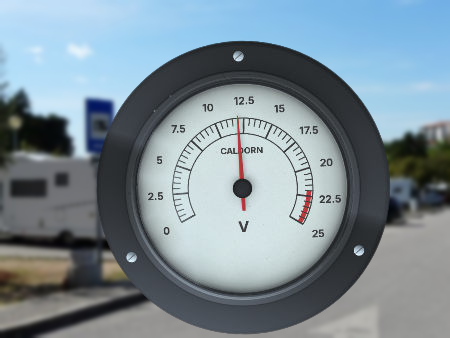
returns 12 V
